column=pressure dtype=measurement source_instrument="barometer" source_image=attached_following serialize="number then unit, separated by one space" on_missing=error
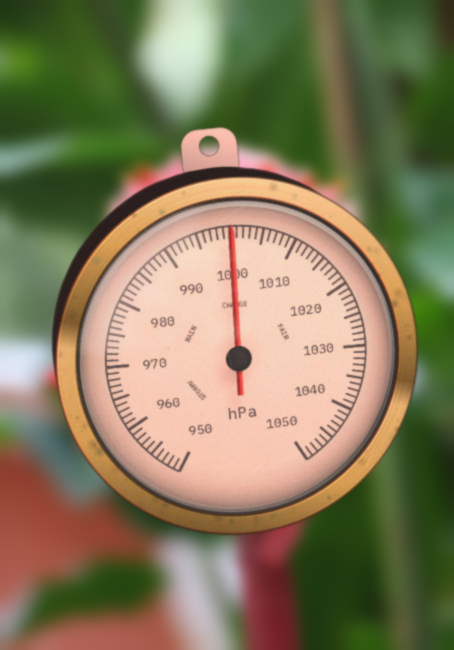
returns 1000 hPa
